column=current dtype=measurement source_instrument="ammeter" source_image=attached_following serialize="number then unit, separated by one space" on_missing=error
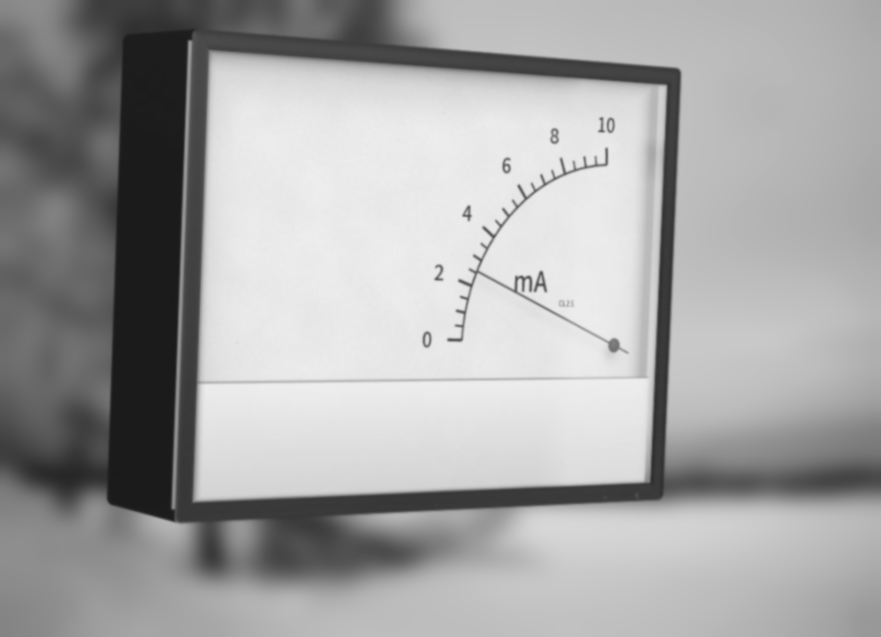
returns 2.5 mA
